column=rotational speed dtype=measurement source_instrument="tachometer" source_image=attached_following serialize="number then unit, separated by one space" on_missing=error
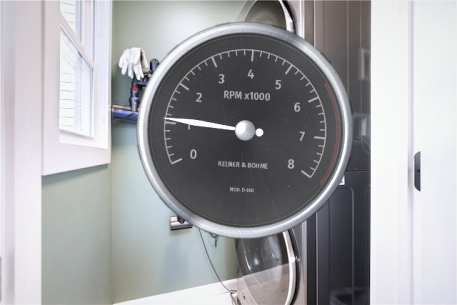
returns 1100 rpm
